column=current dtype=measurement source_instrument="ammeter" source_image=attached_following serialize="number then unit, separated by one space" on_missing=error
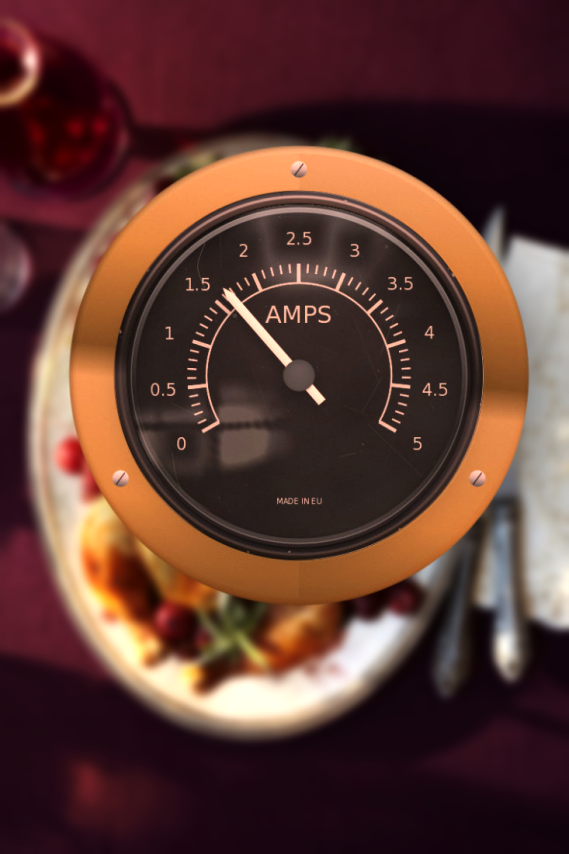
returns 1.65 A
